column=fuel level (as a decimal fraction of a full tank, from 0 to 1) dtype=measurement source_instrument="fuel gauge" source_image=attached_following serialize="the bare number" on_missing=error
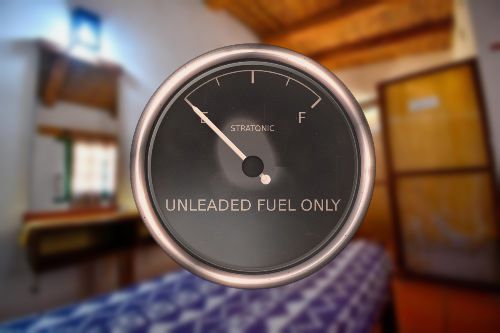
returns 0
